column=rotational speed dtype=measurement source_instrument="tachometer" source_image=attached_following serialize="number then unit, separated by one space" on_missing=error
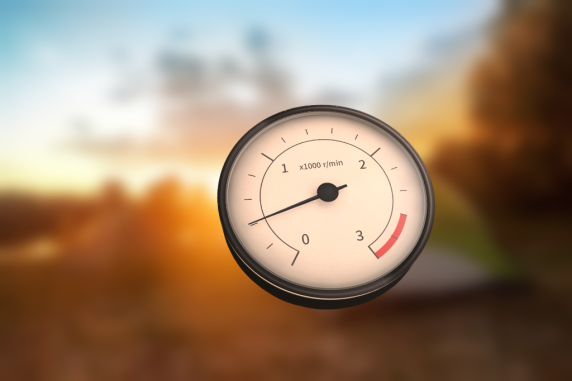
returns 400 rpm
